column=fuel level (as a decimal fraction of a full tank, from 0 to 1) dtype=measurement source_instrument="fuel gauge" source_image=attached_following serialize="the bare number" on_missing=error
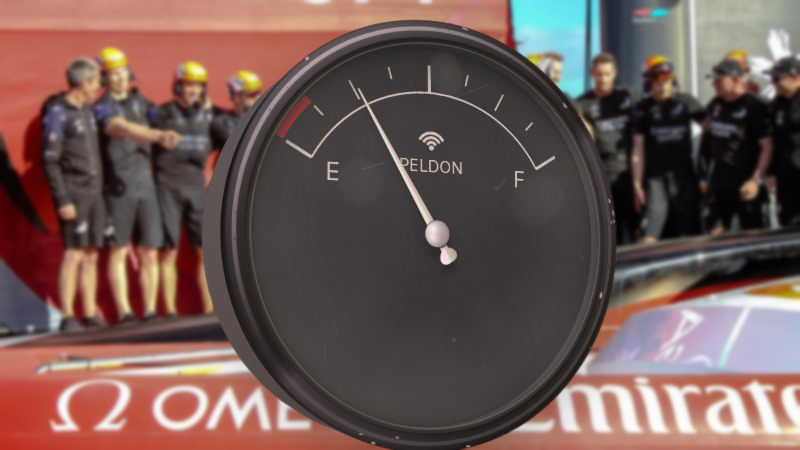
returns 0.25
